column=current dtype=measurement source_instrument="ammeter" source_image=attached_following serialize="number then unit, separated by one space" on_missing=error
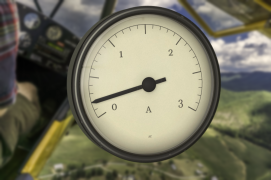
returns 0.2 A
